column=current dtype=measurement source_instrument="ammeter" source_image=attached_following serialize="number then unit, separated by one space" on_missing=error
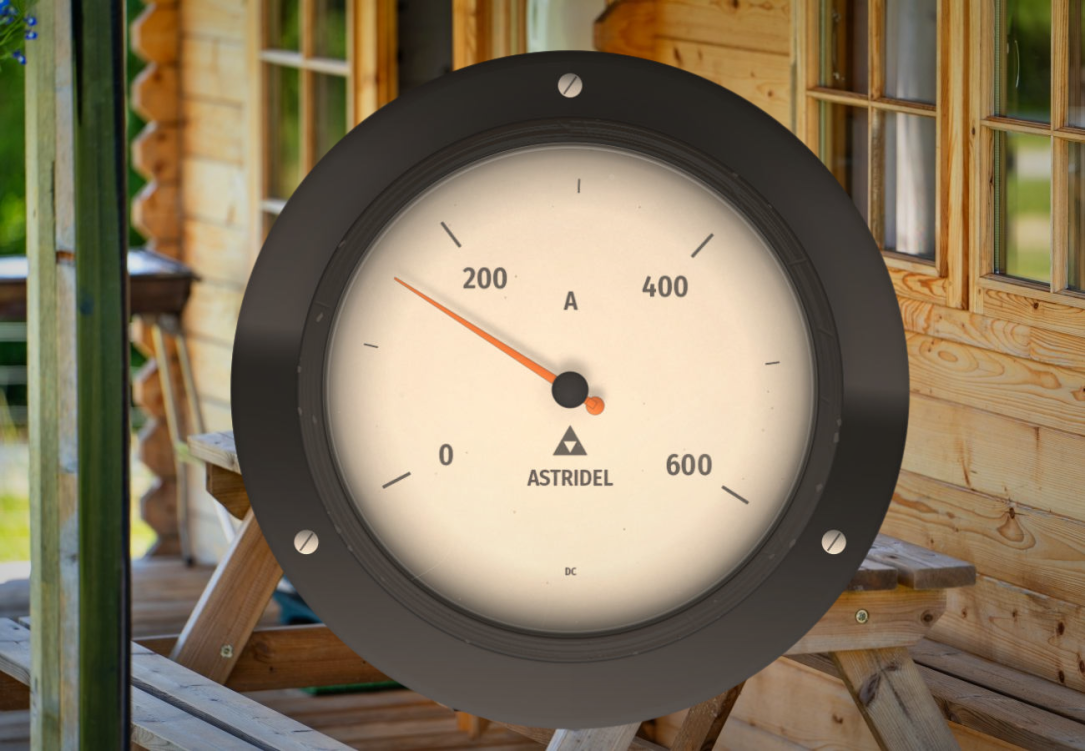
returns 150 A
